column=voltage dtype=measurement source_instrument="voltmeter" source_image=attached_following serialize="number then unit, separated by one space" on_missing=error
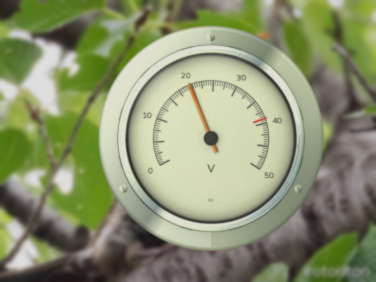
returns 20 V
